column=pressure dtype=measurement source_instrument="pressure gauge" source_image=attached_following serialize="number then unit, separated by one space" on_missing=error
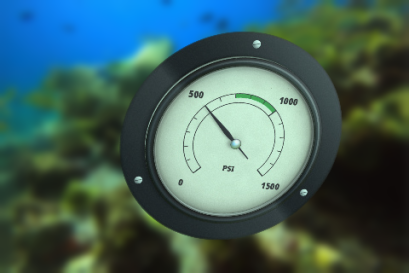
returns 500 psi
